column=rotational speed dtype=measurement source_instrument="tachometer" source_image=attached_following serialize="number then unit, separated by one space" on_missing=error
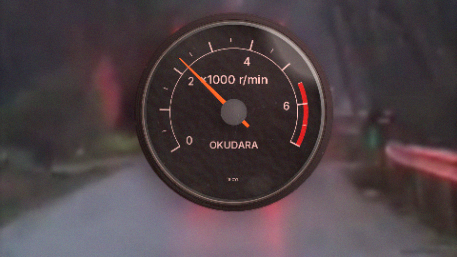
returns 2250 rpm
